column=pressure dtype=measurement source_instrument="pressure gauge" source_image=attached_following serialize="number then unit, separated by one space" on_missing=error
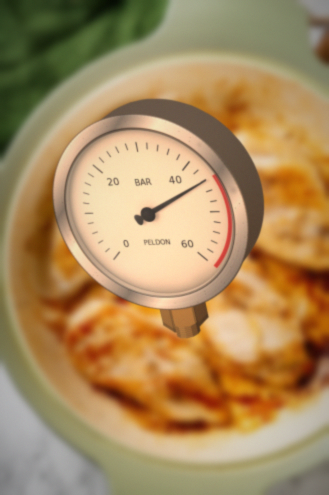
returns 44 bar
